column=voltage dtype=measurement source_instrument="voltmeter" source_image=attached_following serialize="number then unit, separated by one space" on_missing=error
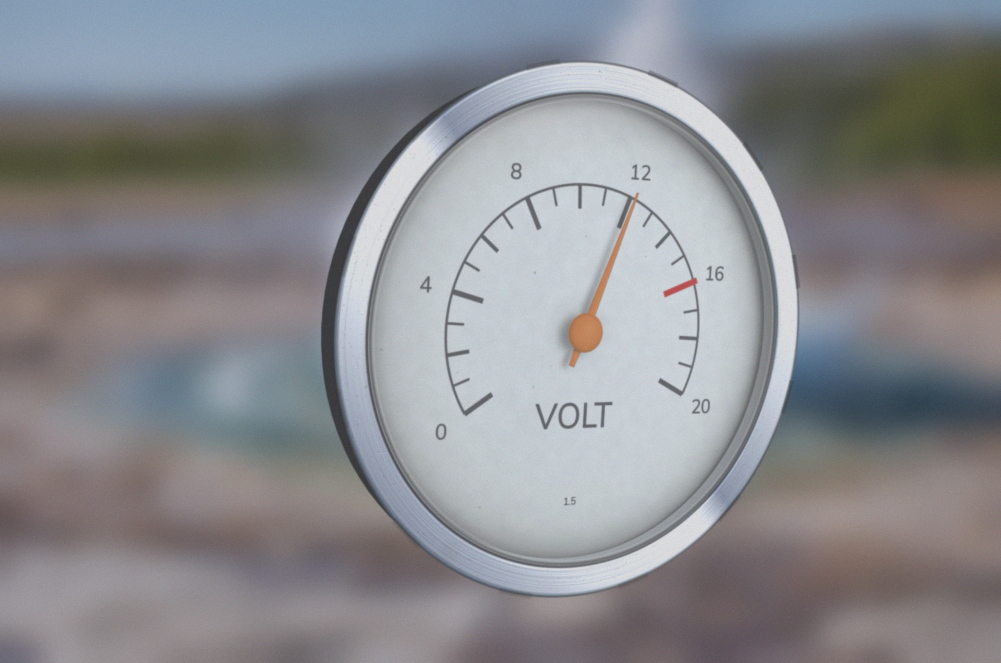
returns 12 V
